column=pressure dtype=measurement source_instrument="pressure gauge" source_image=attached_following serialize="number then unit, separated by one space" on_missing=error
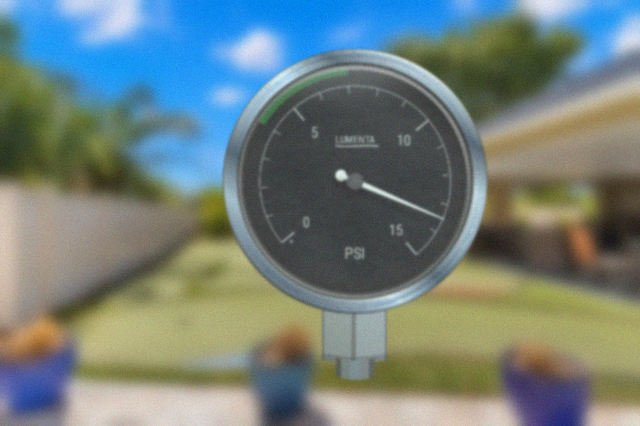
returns 13.5 psi
